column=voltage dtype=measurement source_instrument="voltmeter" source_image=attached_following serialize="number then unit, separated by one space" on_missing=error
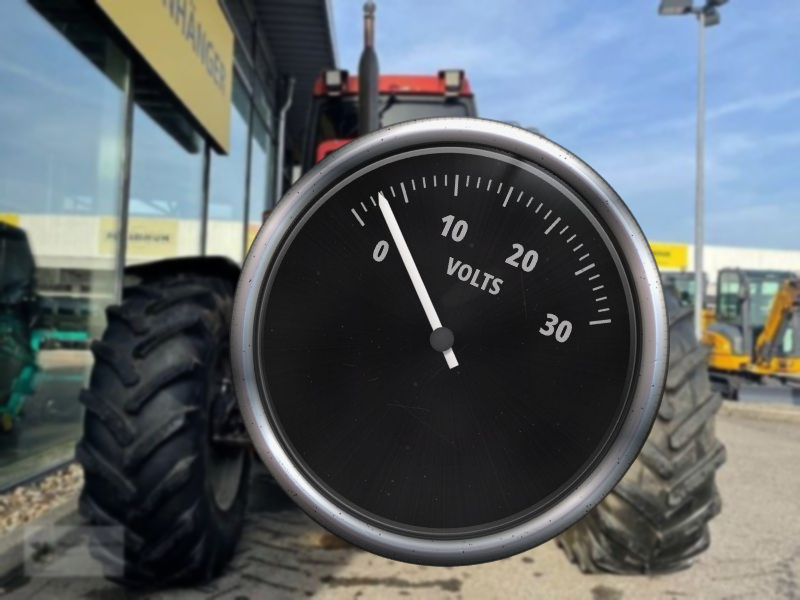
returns 3 V
